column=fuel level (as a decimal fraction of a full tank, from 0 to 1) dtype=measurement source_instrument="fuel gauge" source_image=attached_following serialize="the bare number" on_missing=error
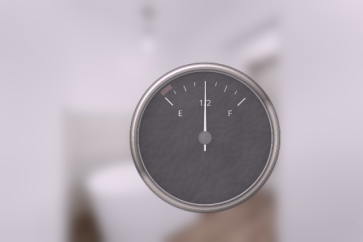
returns 0.5
